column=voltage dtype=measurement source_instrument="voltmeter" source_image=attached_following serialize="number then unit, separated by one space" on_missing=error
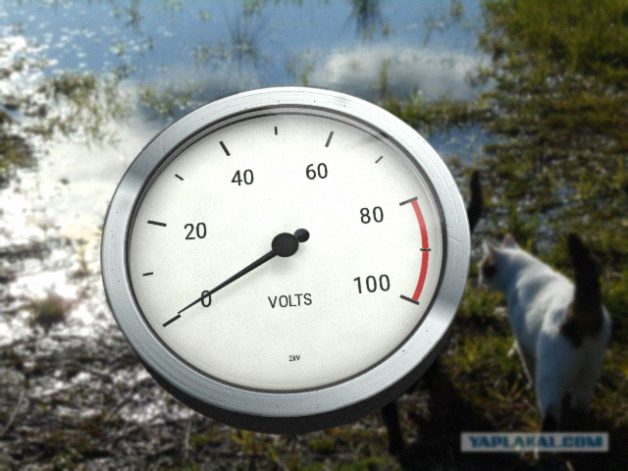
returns 0 V
